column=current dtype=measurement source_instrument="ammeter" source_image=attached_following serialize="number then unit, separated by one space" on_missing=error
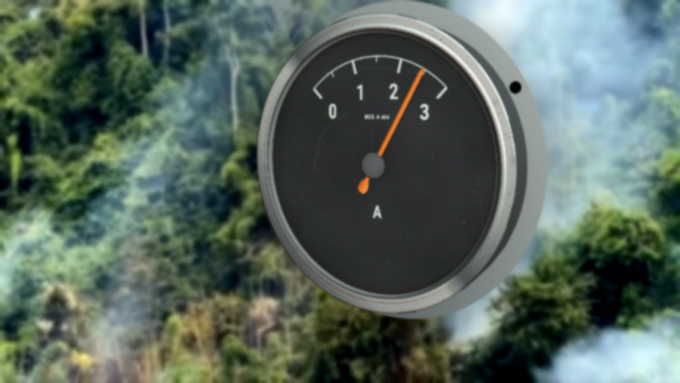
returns 2.5 A
